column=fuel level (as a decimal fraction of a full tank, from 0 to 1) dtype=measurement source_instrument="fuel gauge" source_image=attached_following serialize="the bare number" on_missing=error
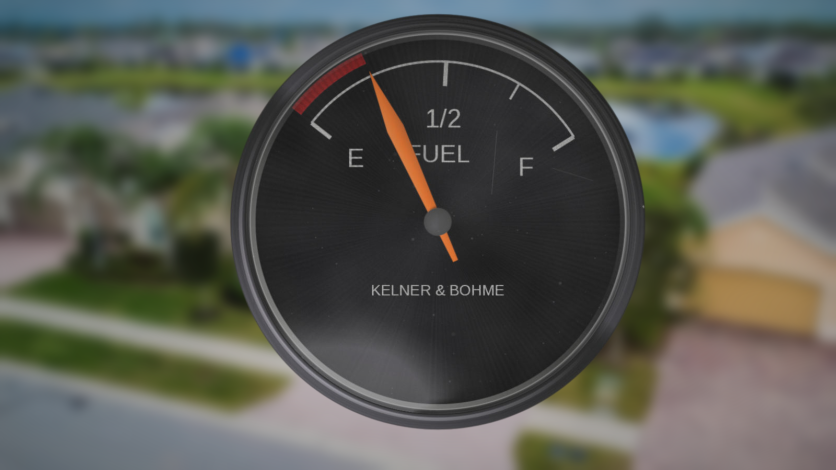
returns 0.25
